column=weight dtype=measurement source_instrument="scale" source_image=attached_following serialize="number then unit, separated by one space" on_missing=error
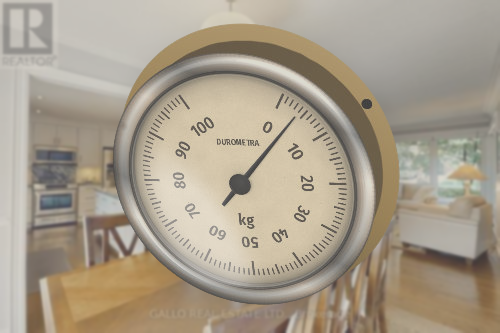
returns 4 kg
